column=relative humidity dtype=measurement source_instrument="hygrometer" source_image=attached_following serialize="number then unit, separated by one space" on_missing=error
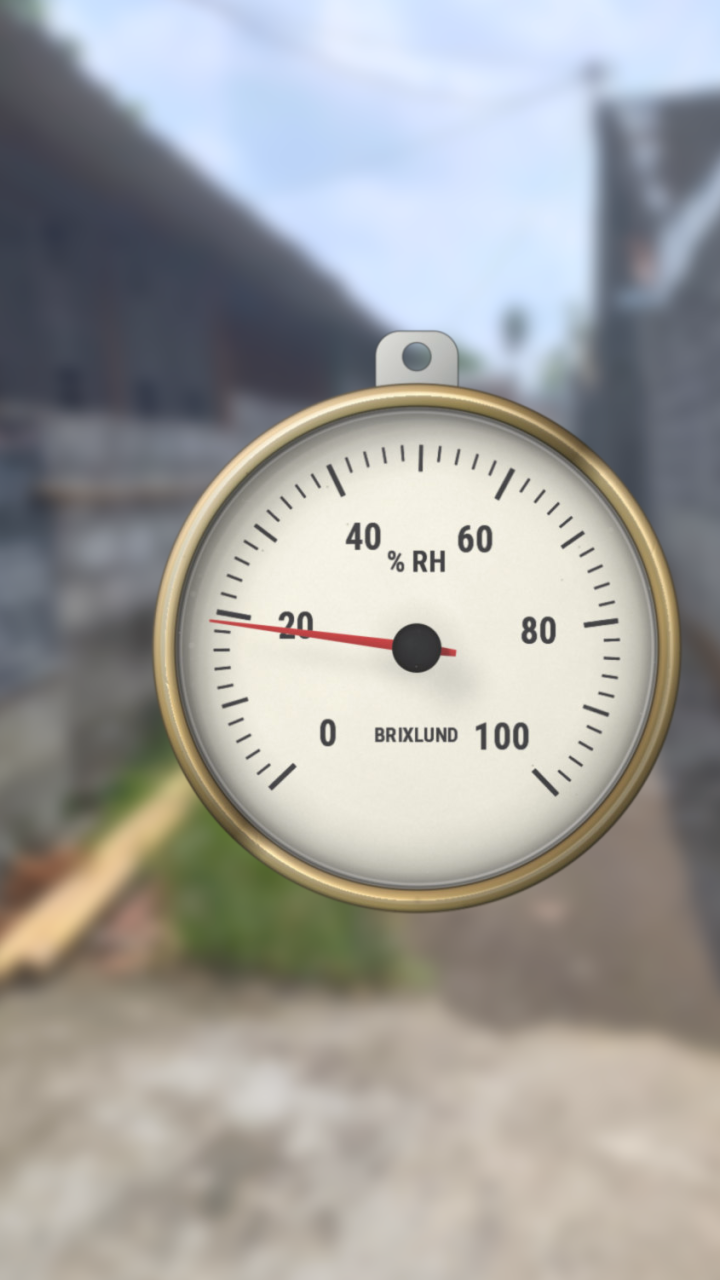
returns 19 %
